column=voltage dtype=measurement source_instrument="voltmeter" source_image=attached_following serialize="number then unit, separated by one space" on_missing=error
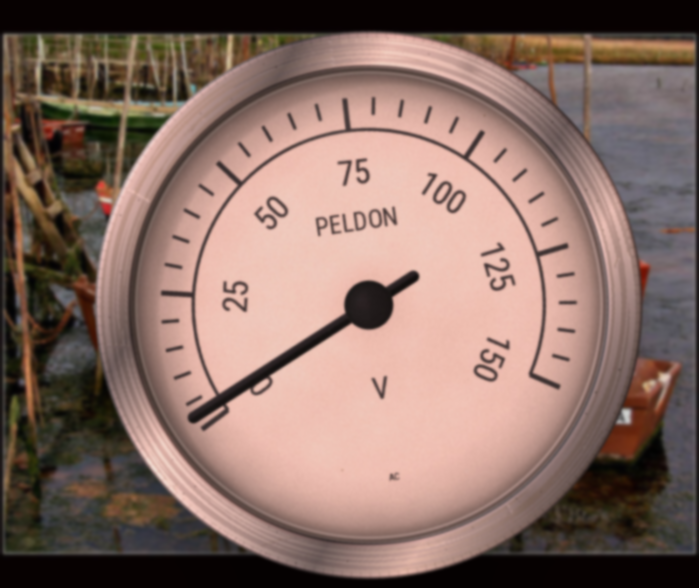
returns 2.5 V
